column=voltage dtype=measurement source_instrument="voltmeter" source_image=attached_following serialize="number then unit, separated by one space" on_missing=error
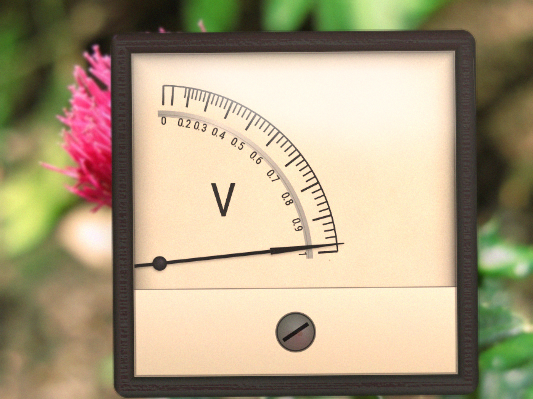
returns 0.98 V
